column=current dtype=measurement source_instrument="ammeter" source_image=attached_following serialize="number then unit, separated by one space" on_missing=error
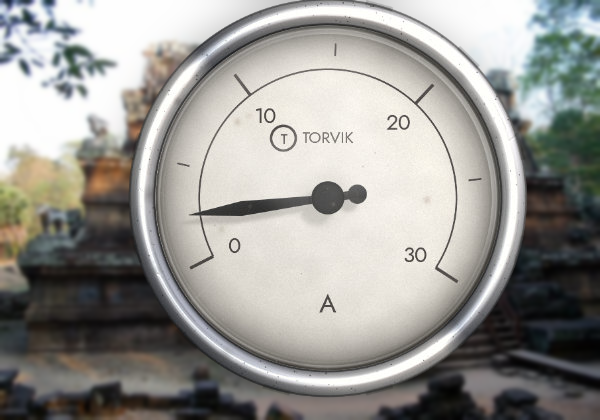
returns 2.5 A
